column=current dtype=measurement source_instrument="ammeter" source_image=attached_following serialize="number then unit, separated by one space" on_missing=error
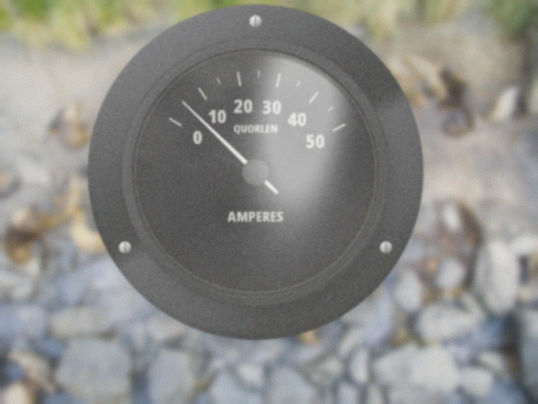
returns 5 A
